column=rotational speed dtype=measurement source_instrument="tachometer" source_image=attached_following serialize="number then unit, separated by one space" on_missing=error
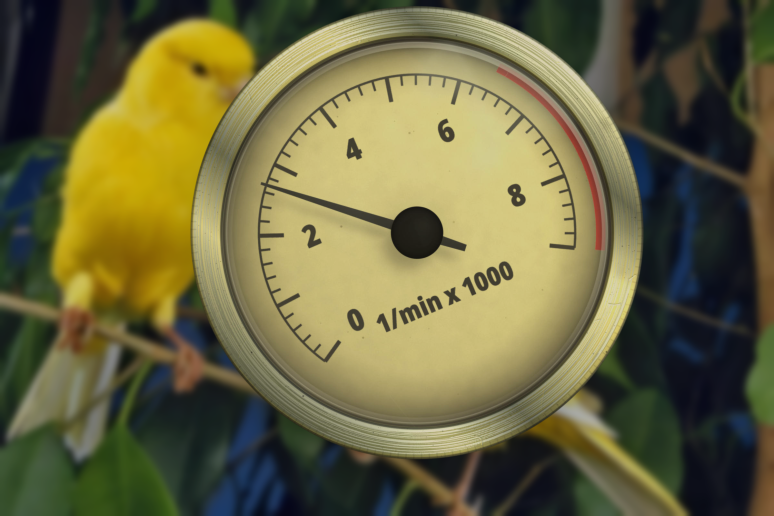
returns 2700 rpm
